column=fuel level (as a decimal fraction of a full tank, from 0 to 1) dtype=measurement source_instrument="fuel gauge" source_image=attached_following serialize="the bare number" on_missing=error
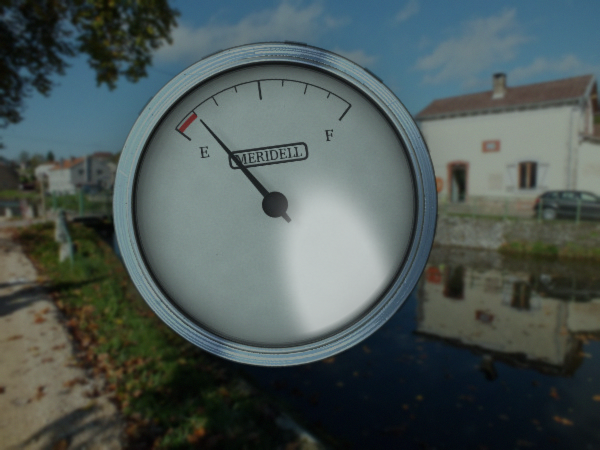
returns 0.125
